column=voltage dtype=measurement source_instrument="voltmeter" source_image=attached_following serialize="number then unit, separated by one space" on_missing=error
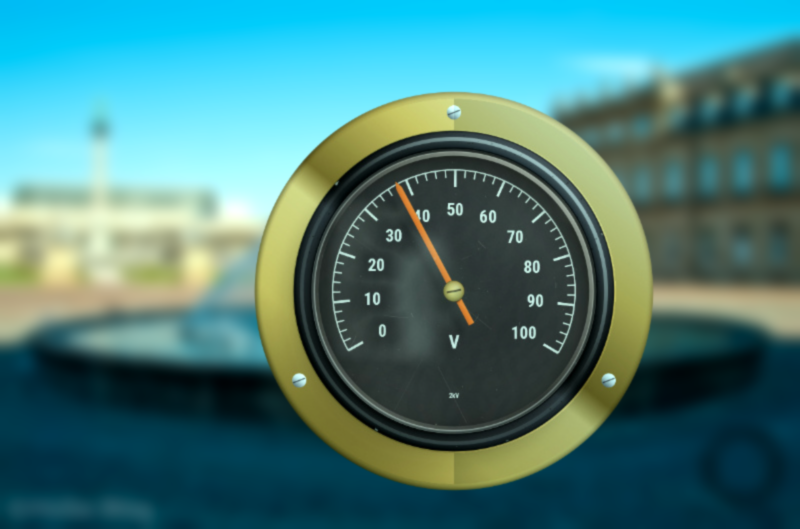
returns 38 V
